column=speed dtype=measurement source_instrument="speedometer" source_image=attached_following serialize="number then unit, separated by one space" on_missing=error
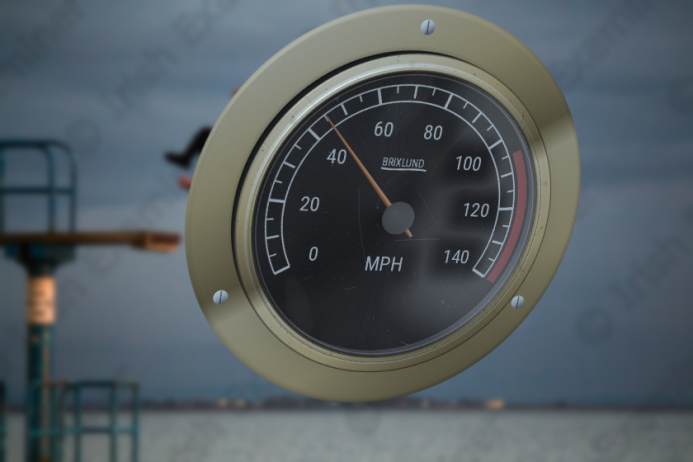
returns 45 mph
